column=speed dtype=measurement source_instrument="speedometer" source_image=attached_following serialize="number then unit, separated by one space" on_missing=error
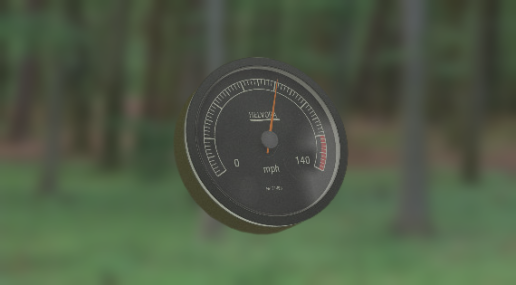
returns 80 mph
